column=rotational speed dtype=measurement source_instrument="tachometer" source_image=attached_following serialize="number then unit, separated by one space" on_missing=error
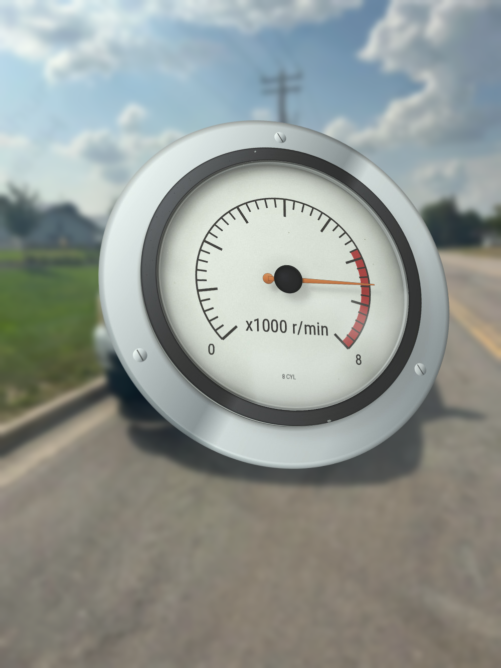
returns 6600 rpm
